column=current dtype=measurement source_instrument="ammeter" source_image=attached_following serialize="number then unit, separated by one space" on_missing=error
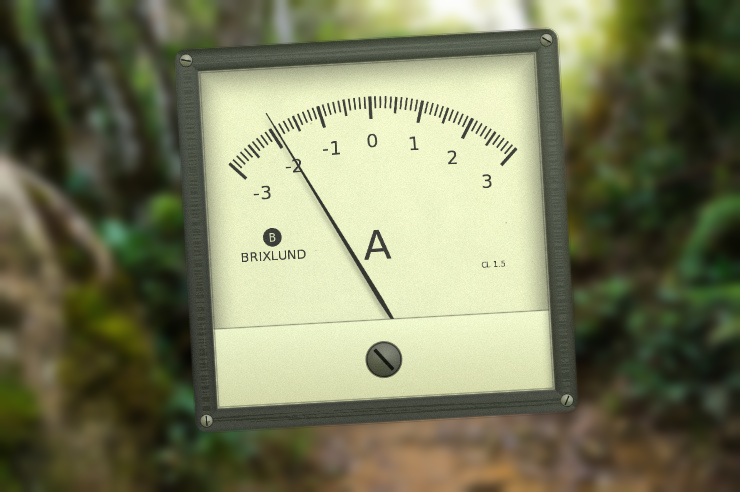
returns -1.9 A
